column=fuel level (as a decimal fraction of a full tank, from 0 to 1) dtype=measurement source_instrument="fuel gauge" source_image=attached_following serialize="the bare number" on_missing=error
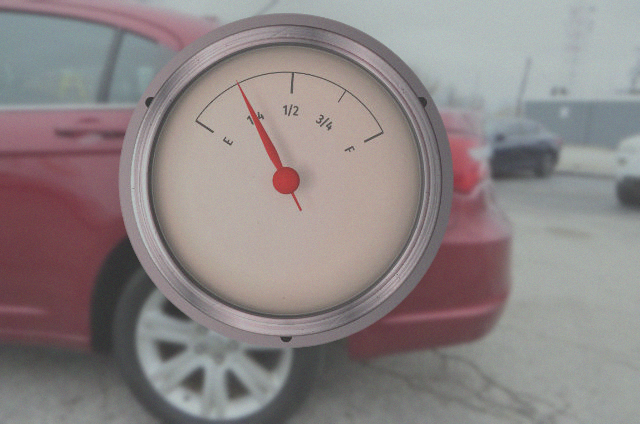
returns 0.25
